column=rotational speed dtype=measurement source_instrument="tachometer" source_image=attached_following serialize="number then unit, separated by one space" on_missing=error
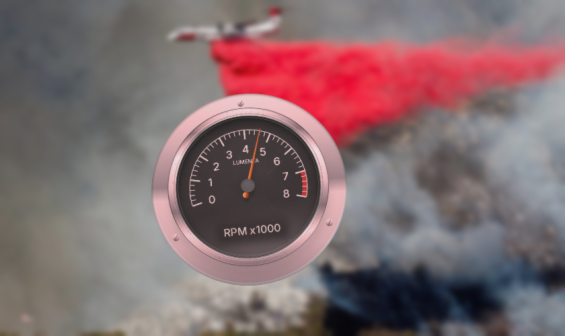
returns 4600 rpm
